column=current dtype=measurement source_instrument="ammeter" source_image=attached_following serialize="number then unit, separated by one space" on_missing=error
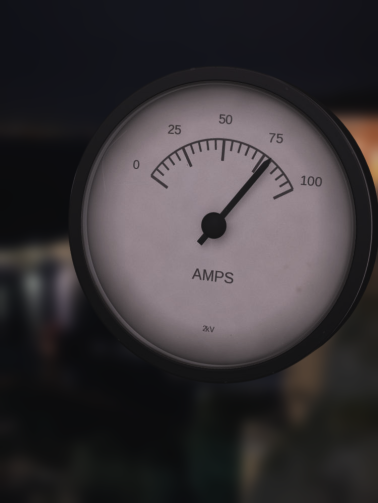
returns 80 A
